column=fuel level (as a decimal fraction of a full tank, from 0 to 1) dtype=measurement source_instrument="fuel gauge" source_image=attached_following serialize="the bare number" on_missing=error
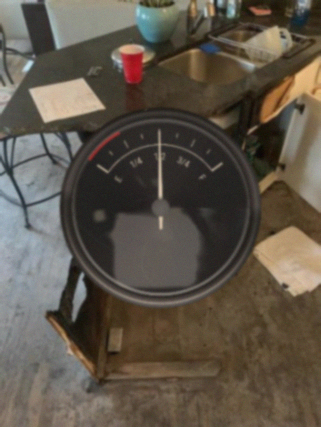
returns 0.5
